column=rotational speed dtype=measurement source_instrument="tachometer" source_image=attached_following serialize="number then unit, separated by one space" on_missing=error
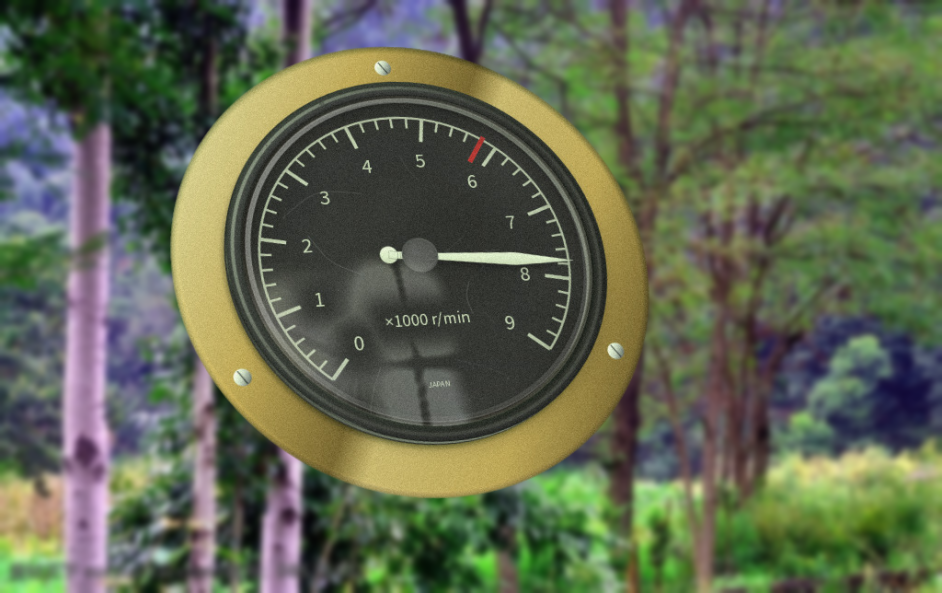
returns 7800 rpm
